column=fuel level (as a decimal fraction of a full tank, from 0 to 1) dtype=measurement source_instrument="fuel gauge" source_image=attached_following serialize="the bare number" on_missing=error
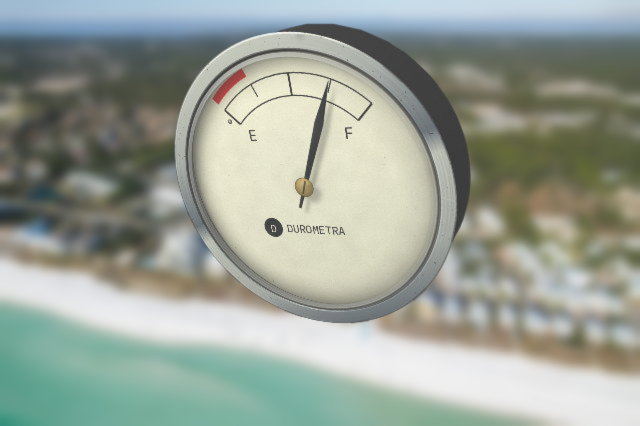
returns 0.75
